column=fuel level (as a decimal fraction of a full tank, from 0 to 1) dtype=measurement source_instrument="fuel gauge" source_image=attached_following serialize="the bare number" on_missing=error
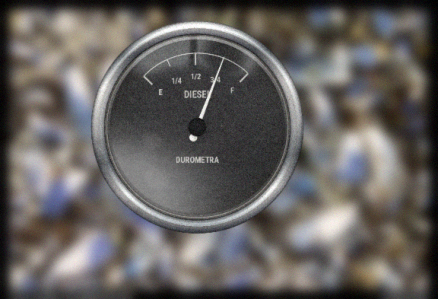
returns 0.75
